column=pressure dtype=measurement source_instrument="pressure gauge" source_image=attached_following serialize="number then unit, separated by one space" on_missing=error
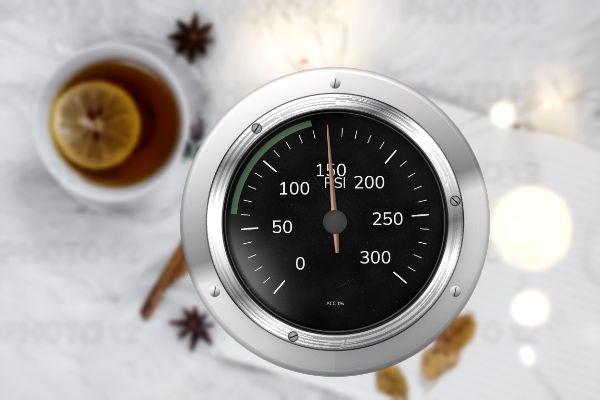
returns 150 psi
